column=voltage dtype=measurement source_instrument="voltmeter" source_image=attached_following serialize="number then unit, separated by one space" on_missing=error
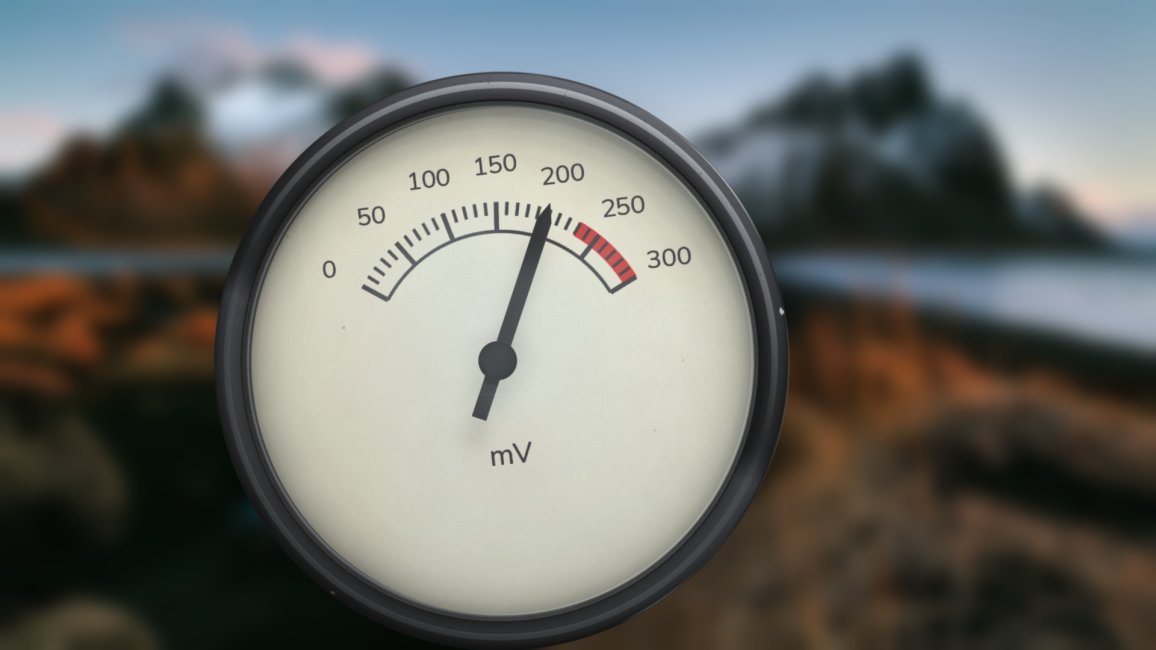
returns 200 mV
